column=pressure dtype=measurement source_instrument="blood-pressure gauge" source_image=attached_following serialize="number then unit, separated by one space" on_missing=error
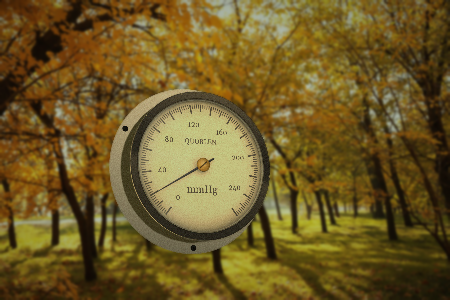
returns 20 mmHg
